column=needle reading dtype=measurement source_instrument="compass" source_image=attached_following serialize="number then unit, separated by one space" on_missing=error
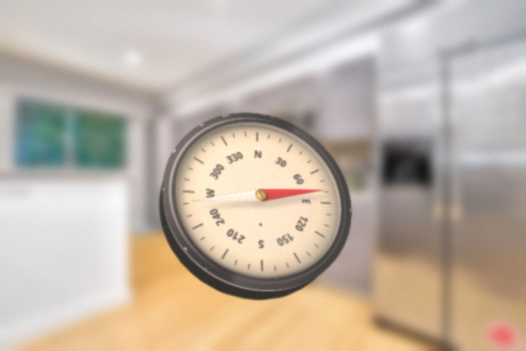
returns 80 °
